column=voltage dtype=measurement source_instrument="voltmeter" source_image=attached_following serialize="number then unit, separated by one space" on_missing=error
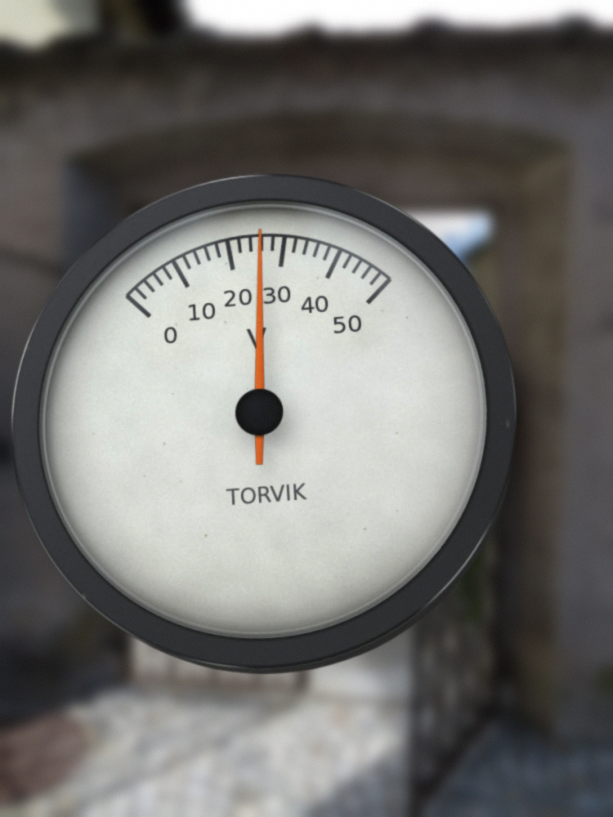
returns 26 V
